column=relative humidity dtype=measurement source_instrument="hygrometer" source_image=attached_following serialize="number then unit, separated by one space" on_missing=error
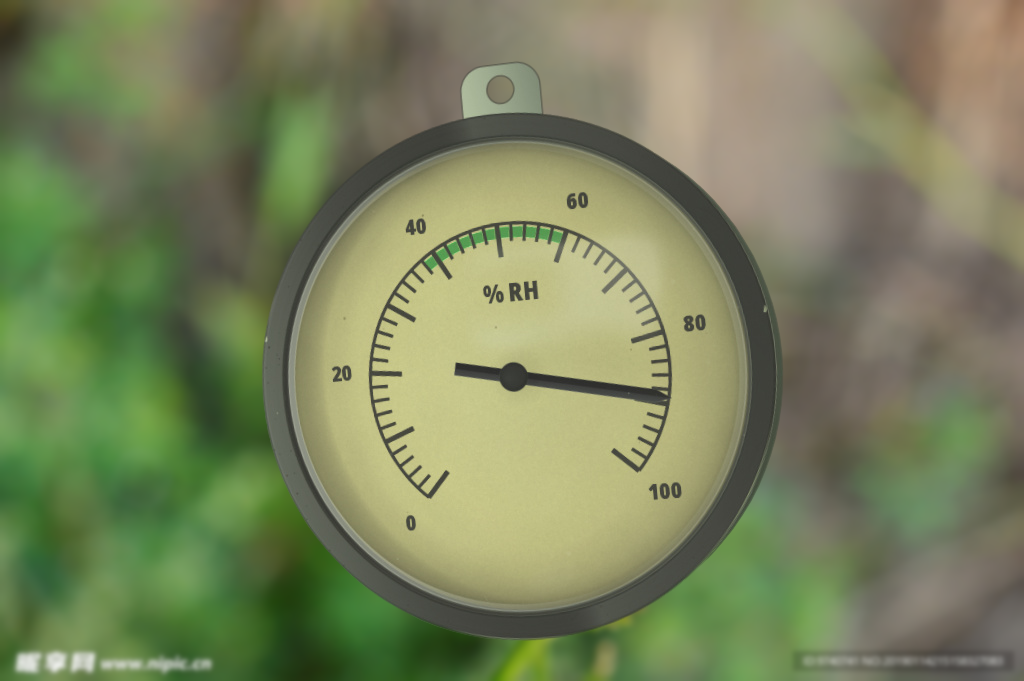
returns 89 %
